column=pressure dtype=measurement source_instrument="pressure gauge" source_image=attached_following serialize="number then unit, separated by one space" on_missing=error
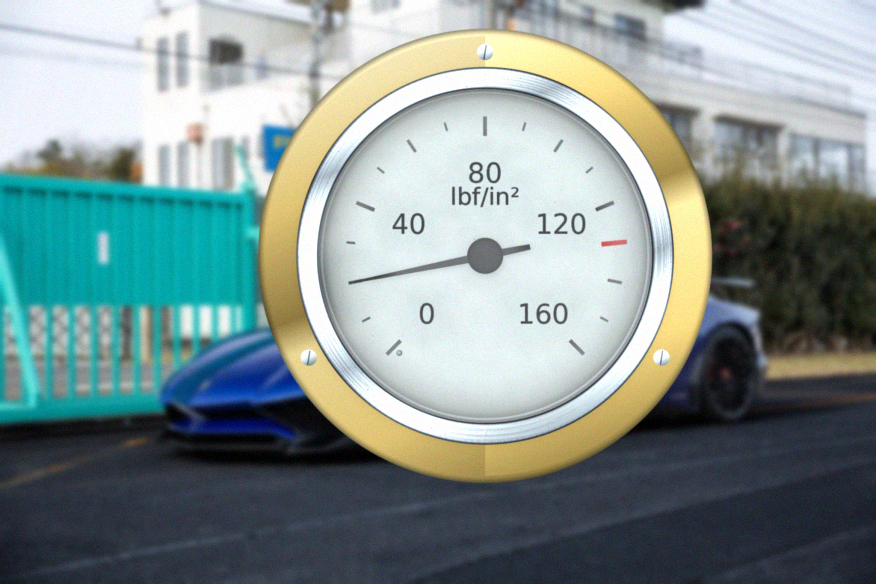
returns 20 psi
